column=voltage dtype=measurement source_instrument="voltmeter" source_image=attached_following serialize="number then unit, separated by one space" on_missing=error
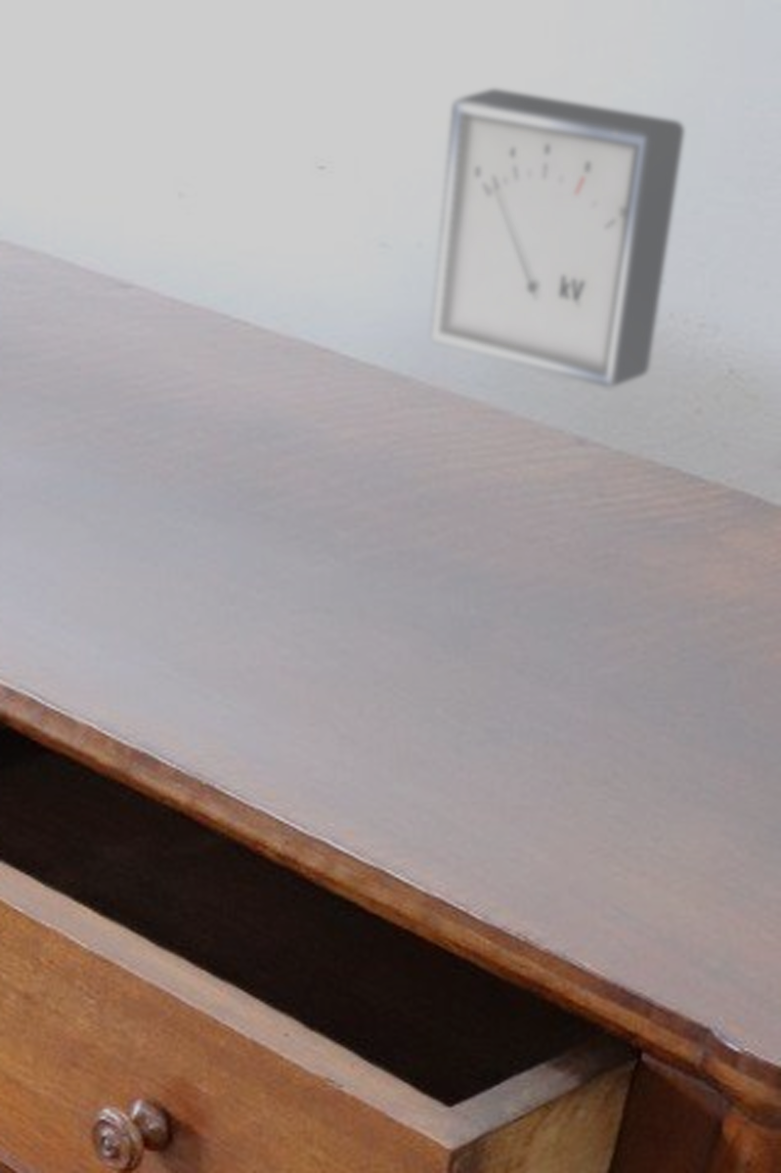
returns 2 kV
